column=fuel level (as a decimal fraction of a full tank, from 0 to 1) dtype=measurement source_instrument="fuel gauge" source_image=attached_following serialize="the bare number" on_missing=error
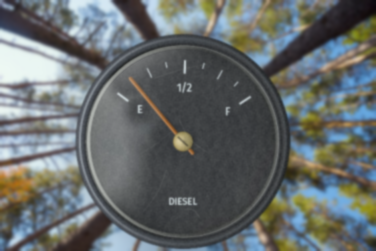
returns 0.125
